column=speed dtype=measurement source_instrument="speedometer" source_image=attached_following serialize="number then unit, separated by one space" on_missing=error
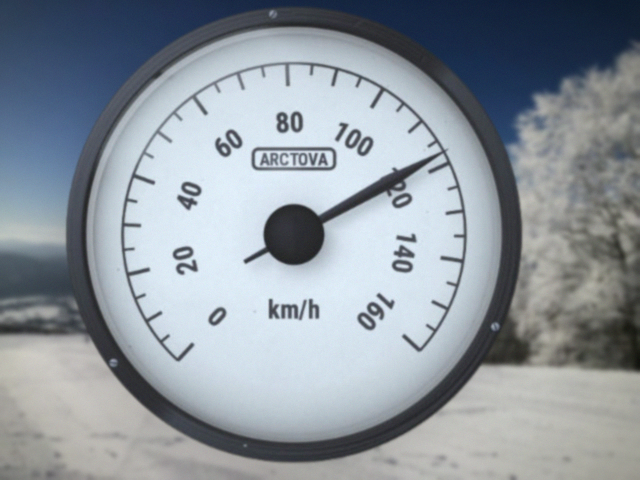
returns 117.5 km/h
